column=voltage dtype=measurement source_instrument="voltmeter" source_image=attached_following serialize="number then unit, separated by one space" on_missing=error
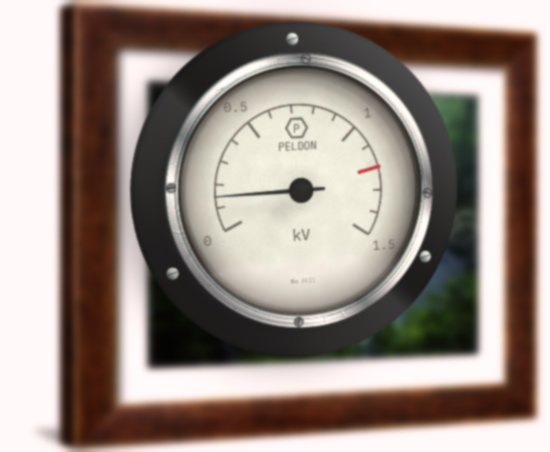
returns 0.15 kV
